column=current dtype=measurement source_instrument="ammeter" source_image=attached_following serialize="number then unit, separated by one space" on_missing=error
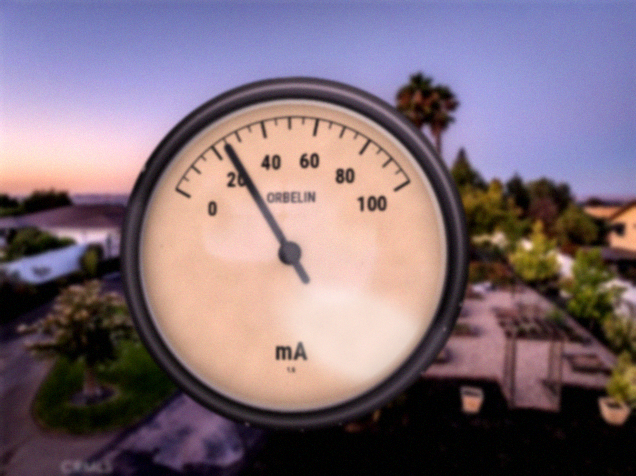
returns 25 mA
